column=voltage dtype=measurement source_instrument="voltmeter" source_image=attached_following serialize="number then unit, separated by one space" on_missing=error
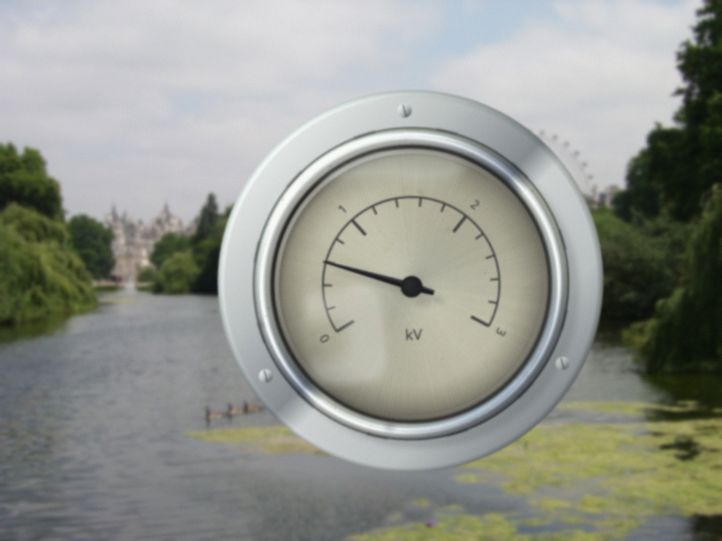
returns 0.6 kV
